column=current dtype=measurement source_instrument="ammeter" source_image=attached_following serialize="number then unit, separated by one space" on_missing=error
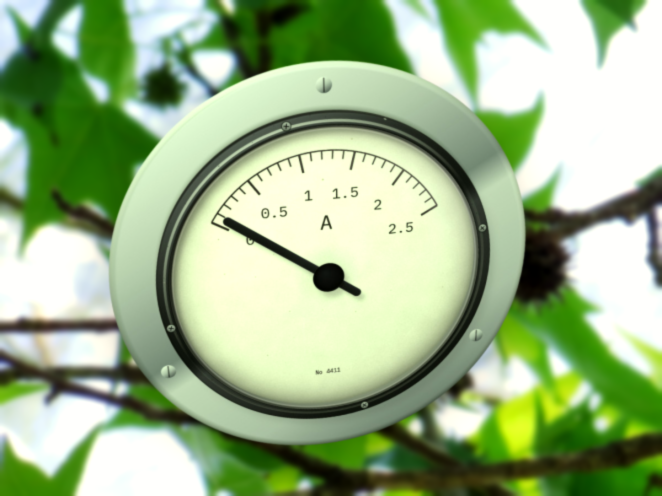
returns 0.1 A
